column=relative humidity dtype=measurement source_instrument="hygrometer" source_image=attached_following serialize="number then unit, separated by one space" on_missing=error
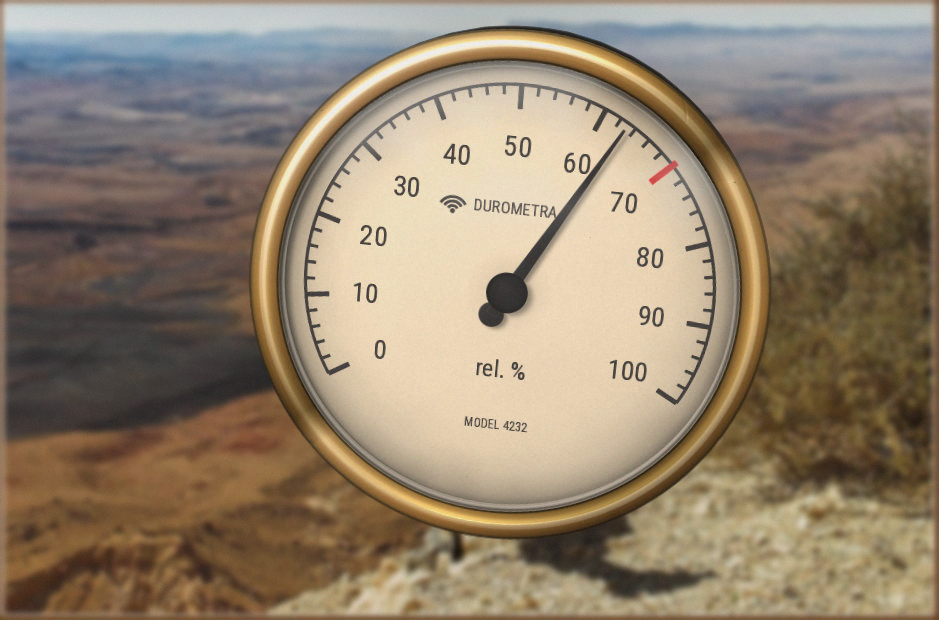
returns 63 %
